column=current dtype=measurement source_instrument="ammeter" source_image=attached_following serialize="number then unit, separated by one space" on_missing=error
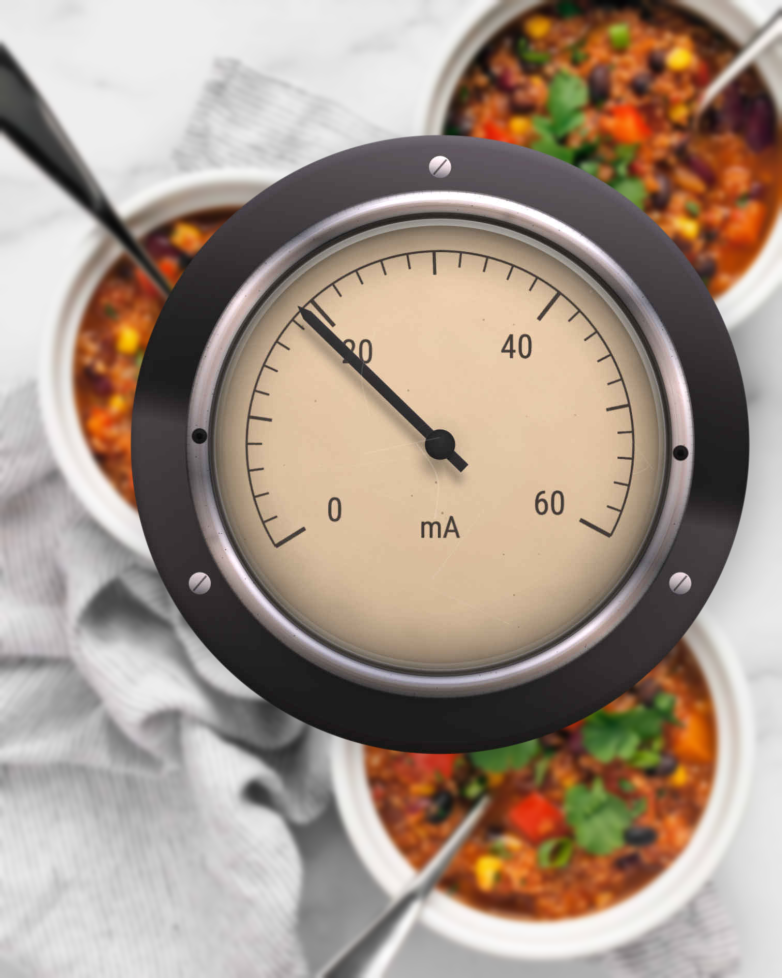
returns 19 mA
